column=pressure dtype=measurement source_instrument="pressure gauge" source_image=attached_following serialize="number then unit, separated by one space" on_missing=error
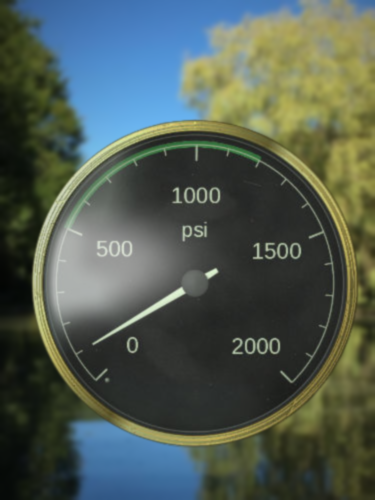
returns 100 psi
